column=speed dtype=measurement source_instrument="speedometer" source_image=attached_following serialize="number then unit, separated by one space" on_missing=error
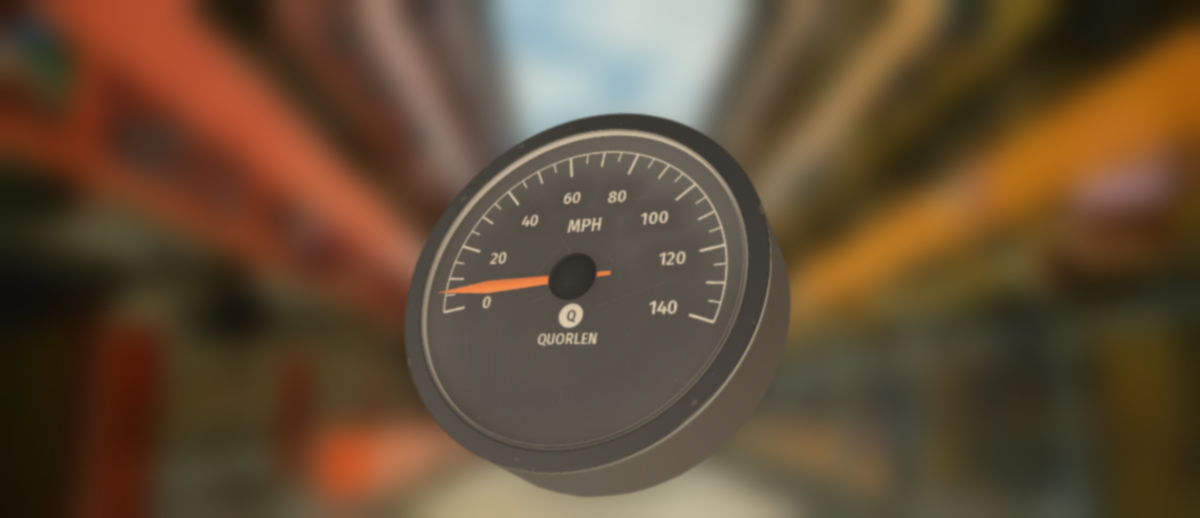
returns 5 mph
